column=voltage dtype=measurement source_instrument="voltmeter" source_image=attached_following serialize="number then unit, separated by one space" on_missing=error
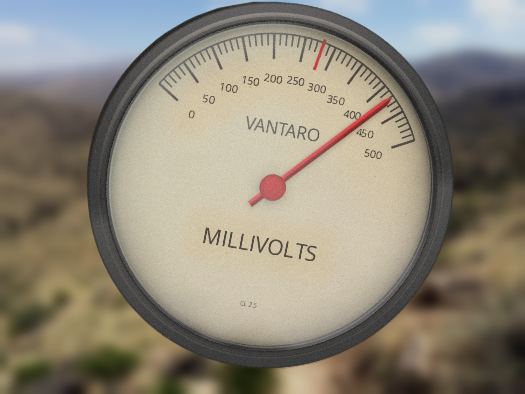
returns 420 mV
